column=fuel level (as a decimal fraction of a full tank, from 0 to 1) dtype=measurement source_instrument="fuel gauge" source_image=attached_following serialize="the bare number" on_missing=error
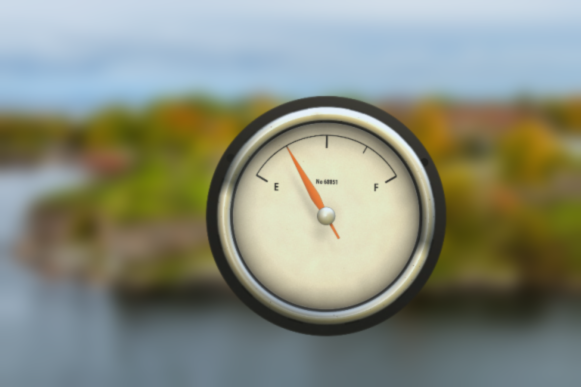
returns 0.25
